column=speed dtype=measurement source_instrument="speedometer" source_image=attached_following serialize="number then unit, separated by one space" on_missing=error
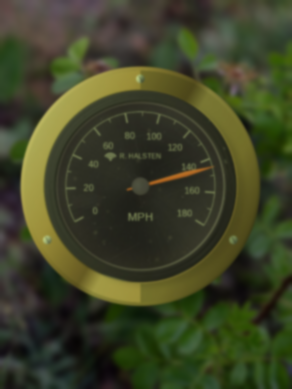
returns 145 mph
